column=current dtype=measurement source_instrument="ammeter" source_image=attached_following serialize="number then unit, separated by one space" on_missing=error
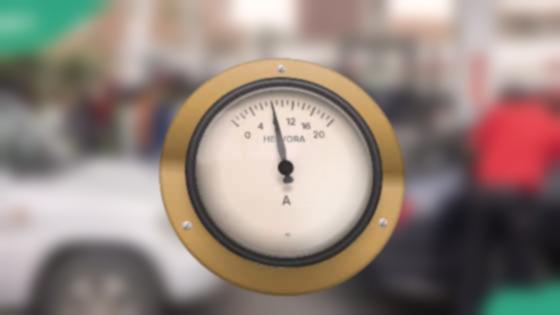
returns 8 A
